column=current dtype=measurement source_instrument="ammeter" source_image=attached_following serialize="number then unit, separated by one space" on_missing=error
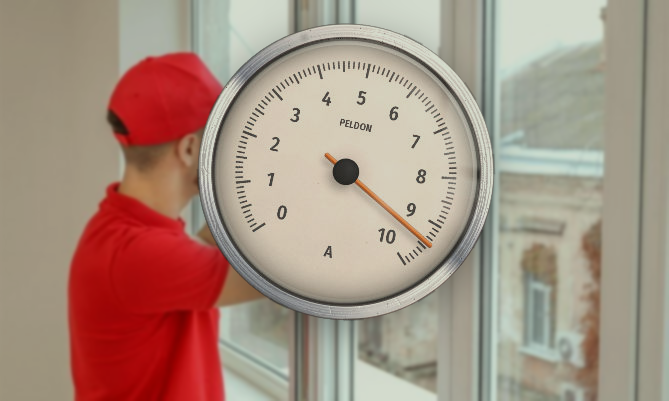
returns 9.4 A
